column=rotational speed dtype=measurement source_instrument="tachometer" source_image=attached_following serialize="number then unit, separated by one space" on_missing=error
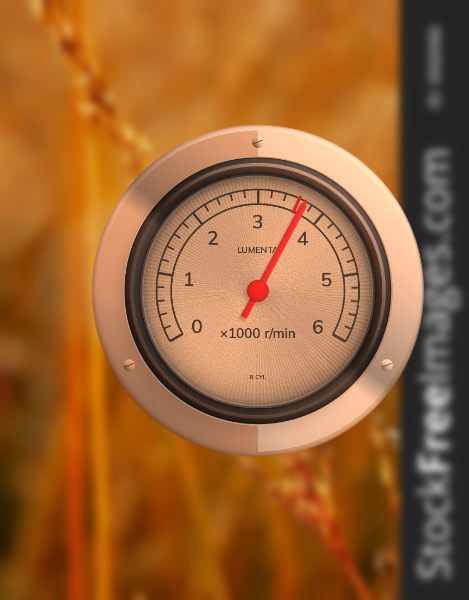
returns 3700 rpm
